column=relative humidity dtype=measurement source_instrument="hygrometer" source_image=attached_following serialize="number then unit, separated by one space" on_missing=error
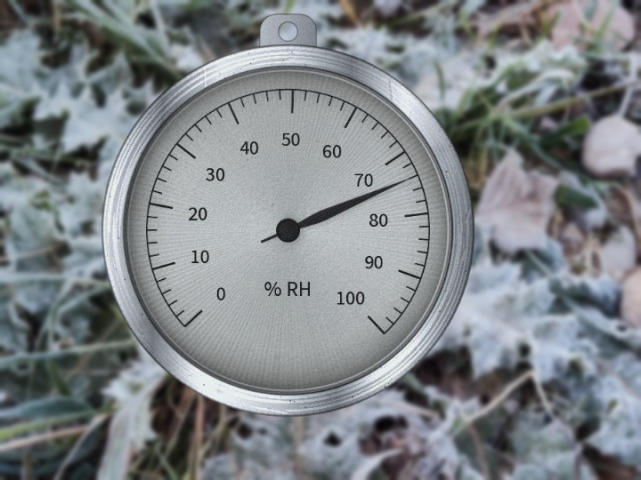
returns 74 %
